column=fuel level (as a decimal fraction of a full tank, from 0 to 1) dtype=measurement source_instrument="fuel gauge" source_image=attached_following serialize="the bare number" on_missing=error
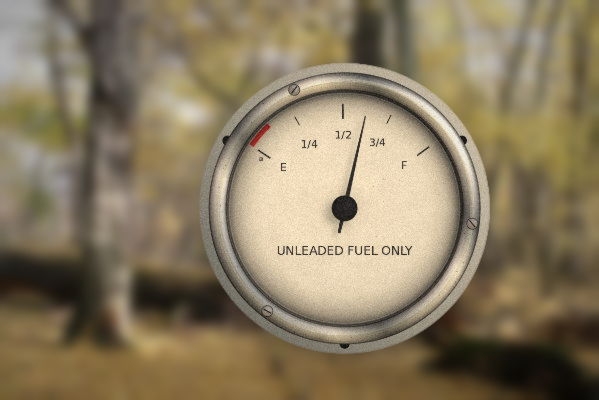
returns 0.625
